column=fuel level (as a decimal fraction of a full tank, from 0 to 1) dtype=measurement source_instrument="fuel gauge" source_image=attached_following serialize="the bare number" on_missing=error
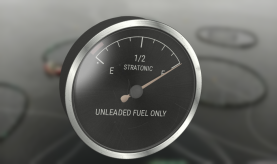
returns 1
